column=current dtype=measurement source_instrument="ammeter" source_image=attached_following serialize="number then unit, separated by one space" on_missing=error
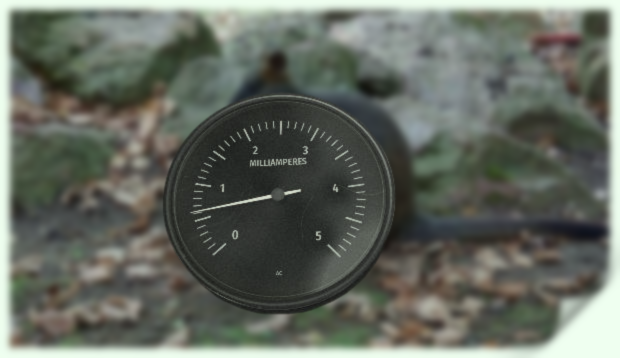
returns 0.6 mA
